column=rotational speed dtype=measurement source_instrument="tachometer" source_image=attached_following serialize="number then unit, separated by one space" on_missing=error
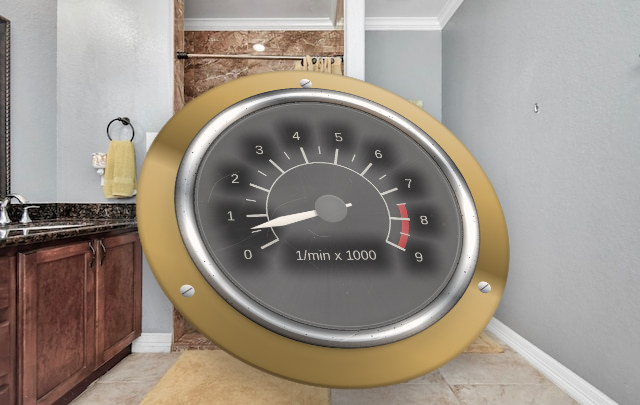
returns 500 rpm
